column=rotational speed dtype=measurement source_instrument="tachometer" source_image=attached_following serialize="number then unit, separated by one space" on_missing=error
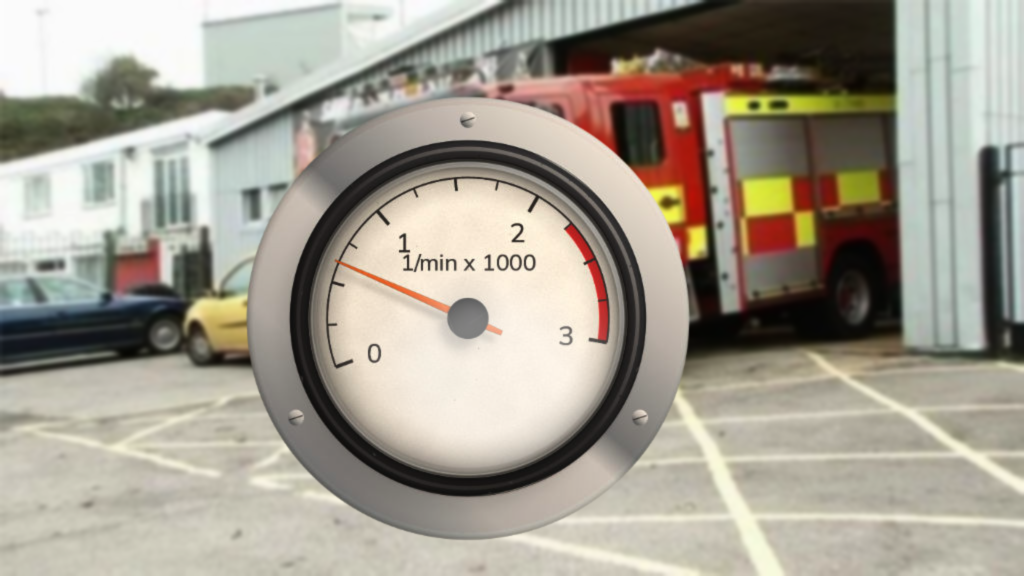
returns 625 rpm
